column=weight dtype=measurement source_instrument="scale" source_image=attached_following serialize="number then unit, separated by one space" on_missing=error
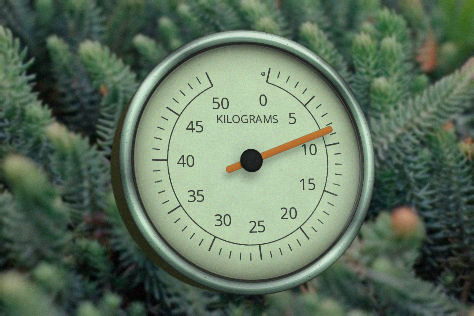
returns 8.5 kg
